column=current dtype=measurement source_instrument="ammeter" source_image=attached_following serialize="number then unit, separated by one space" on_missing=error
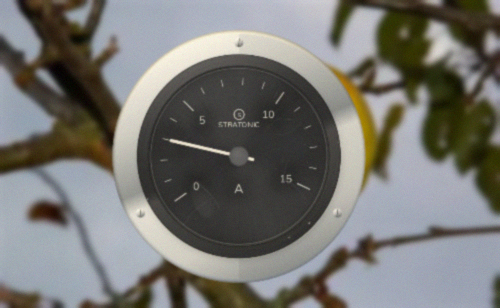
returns 3 A
